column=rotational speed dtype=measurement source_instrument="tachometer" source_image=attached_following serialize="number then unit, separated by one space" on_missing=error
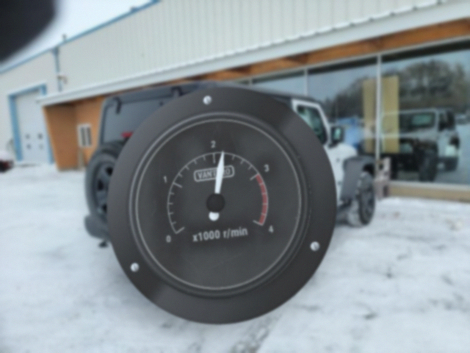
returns 2200 rpm
